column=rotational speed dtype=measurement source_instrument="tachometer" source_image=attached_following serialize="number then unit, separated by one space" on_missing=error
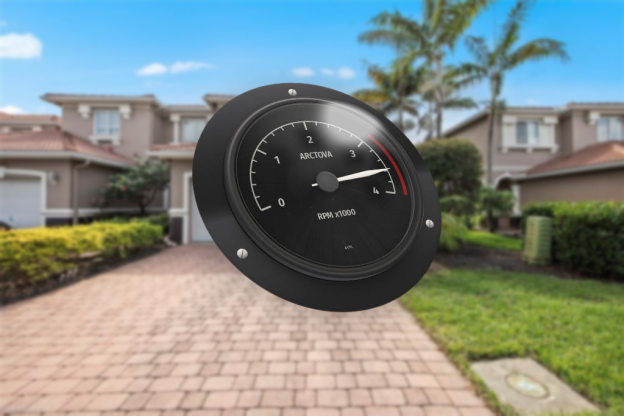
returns 3600 rpm
